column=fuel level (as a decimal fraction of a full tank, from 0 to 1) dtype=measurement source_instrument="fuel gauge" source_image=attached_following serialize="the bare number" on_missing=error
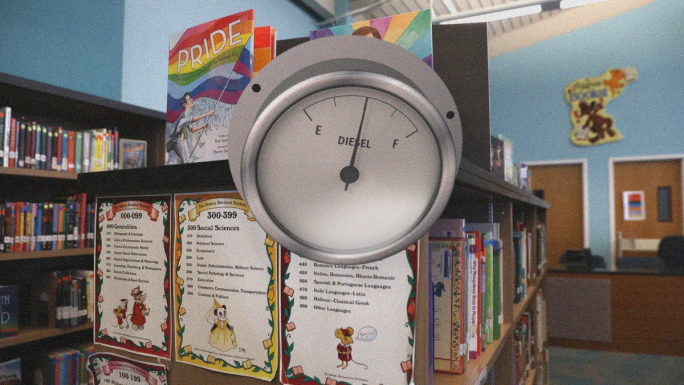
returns 0.5
